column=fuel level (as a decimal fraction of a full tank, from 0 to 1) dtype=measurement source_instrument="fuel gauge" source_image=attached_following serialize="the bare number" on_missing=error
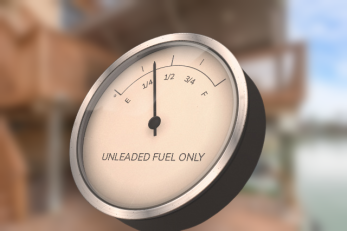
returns 0.375
